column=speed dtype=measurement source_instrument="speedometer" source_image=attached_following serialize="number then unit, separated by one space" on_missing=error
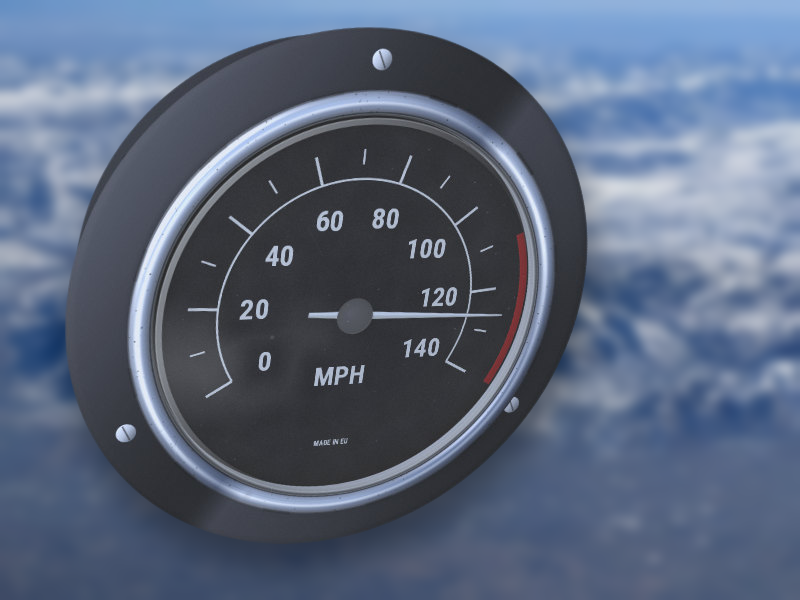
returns 125 mph
